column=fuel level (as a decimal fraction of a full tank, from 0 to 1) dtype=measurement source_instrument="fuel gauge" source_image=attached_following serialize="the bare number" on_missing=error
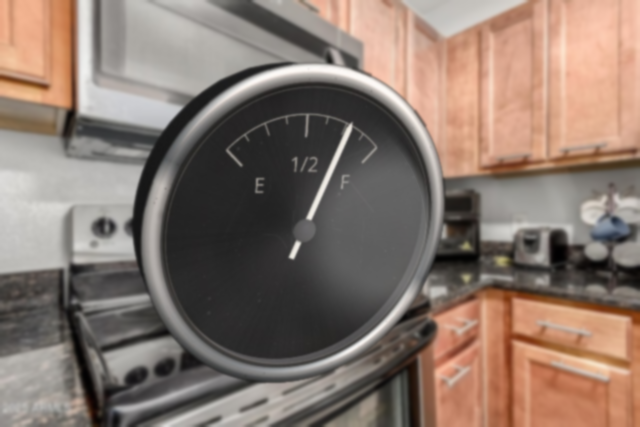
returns 0.75
